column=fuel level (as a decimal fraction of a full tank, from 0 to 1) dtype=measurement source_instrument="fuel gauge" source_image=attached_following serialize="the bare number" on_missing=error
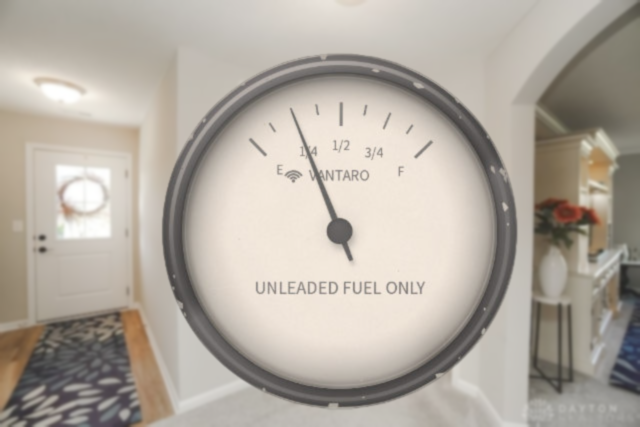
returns 0.25
